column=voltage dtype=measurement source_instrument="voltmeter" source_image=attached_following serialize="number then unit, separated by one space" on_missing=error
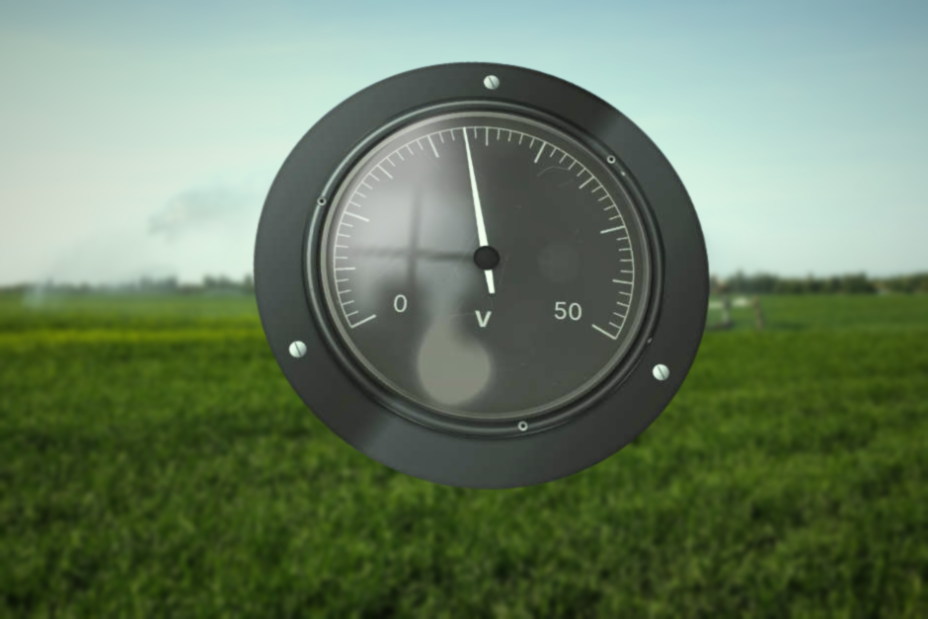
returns 23 V
